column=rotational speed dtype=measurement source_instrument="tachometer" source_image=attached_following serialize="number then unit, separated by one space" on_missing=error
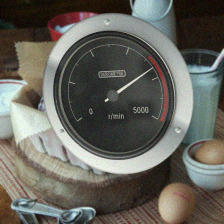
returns 3750 rpm
